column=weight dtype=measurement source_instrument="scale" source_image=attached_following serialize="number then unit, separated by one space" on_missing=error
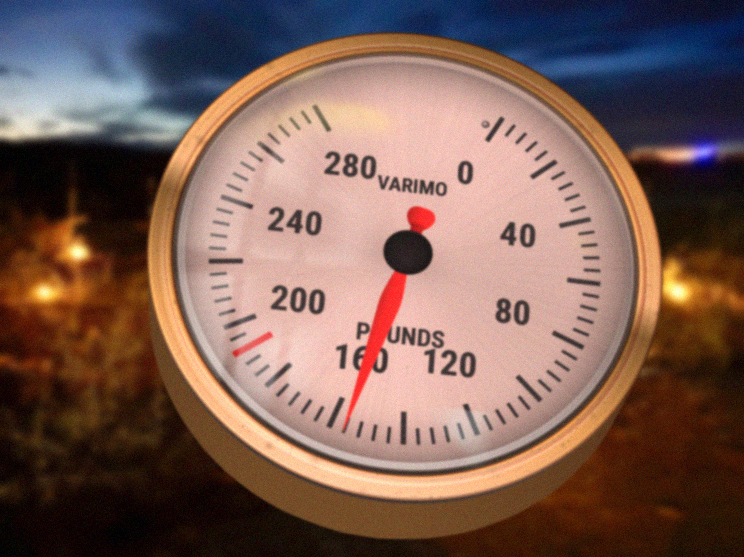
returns 156 lb
